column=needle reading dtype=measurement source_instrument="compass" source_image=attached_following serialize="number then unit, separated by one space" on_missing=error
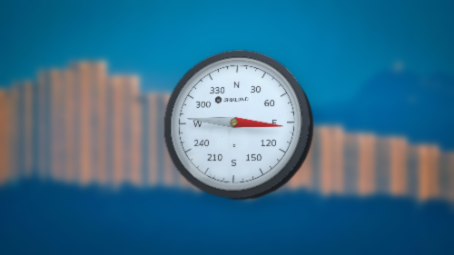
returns 95 °
